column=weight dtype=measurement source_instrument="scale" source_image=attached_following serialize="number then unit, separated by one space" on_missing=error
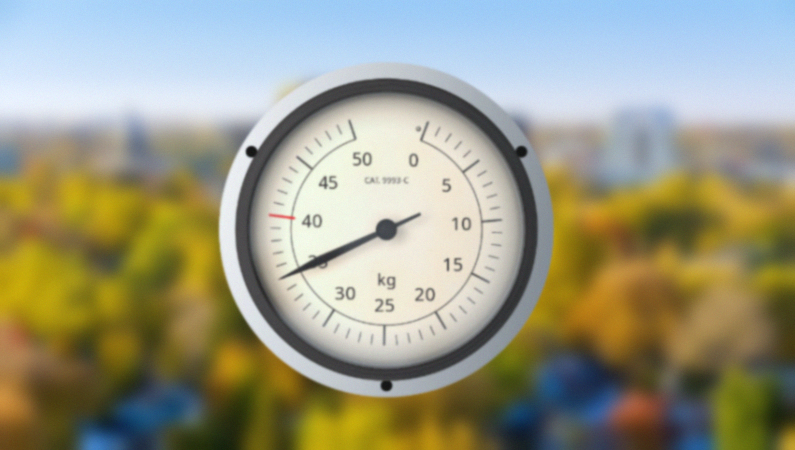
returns 35 kg
